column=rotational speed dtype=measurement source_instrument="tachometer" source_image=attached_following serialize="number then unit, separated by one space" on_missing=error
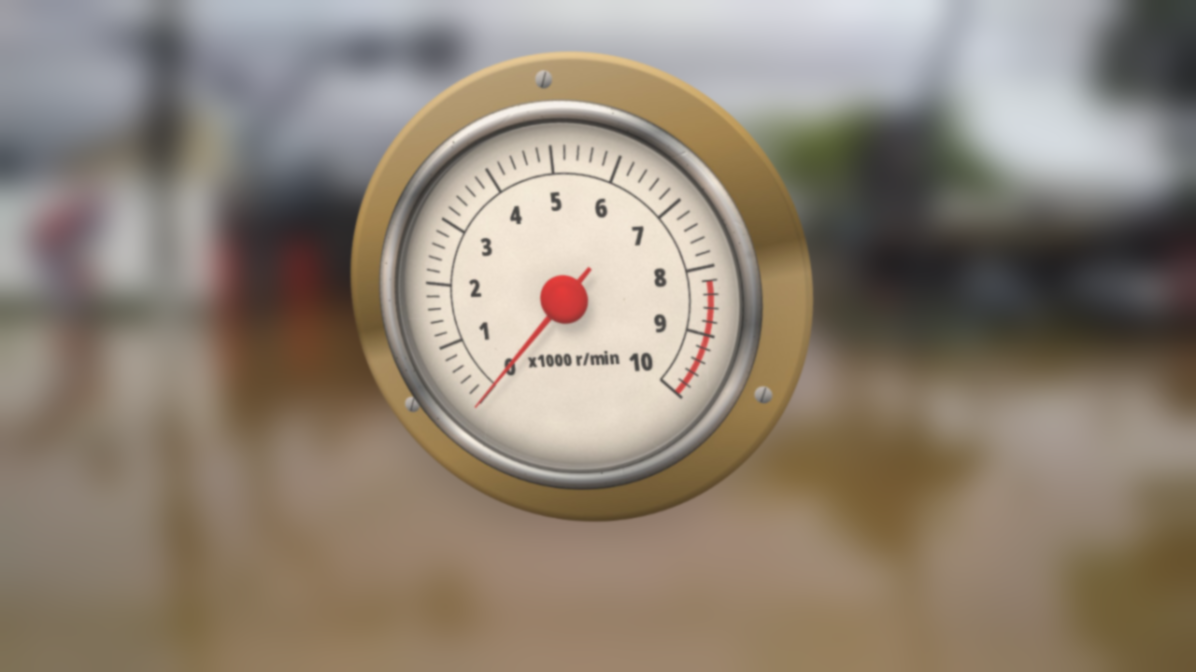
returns 0 rpm
